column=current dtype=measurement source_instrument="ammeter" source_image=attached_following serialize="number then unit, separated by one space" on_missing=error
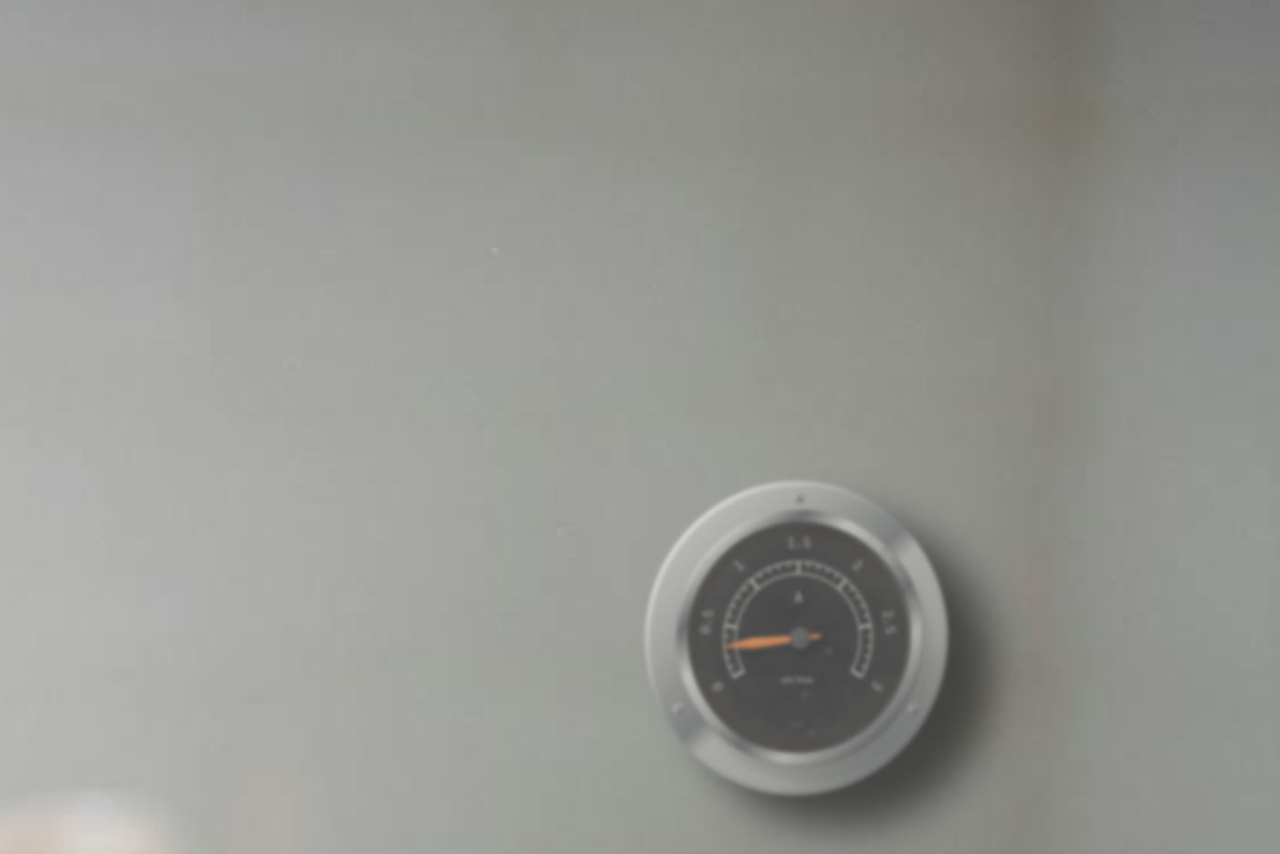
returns 0.3 A
